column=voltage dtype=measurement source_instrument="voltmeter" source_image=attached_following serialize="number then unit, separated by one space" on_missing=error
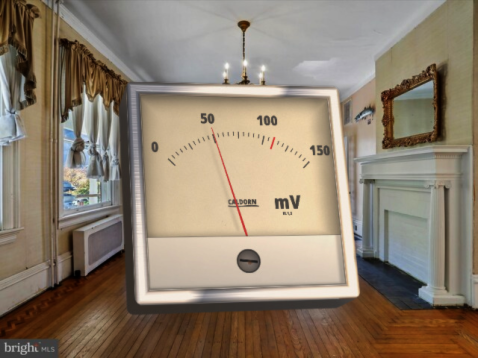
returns 50 mV
